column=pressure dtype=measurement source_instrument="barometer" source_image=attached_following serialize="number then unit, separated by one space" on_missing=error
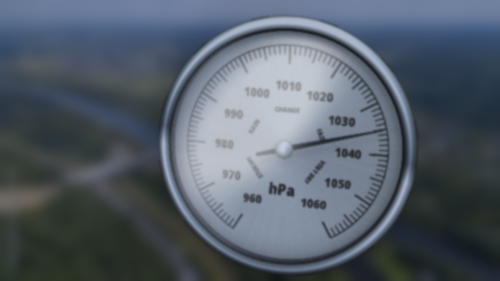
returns 1035 hPa
